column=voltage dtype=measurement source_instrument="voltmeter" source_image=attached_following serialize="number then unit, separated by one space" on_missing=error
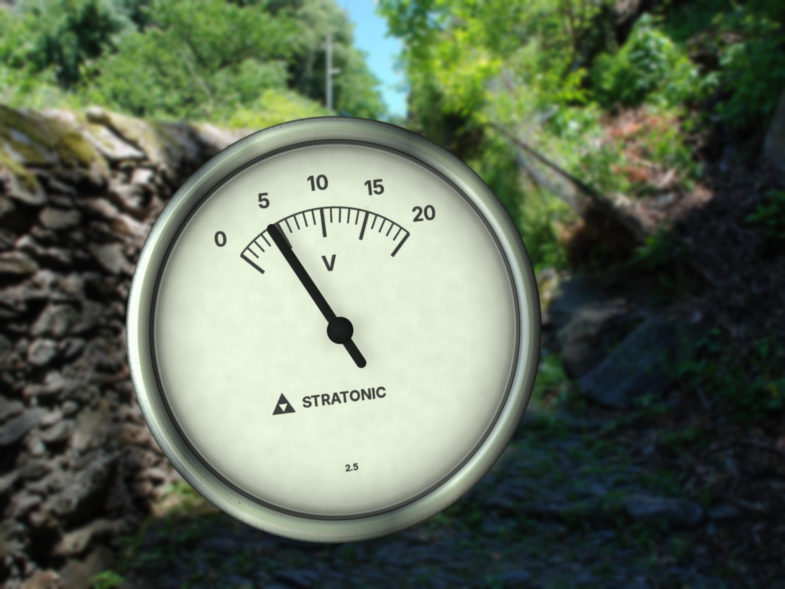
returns 4 V
